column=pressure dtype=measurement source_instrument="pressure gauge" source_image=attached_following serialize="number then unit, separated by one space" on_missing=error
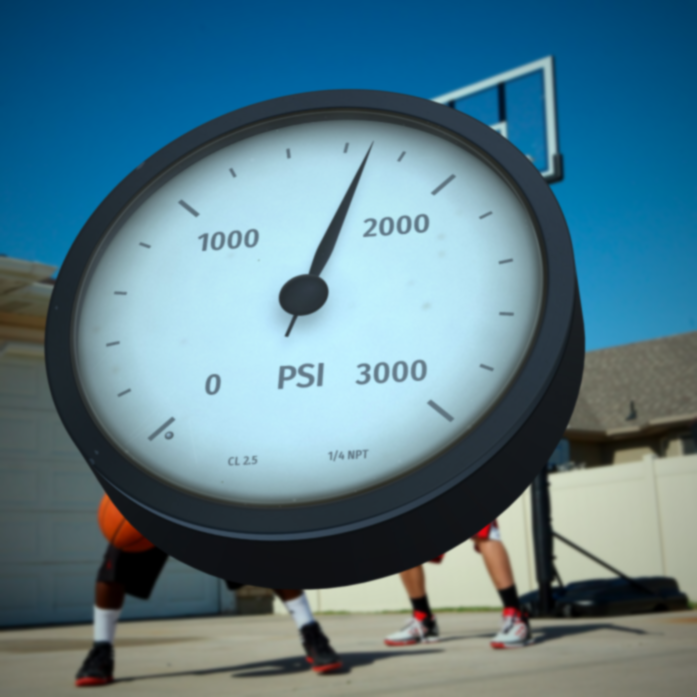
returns 1700 psi
